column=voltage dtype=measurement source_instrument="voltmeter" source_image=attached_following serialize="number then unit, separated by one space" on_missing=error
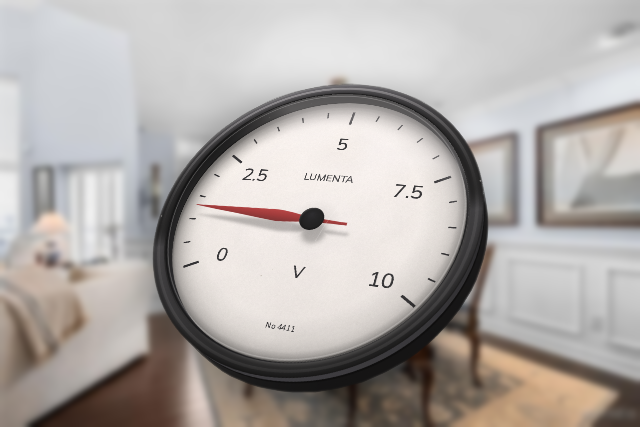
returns 1.25 V
